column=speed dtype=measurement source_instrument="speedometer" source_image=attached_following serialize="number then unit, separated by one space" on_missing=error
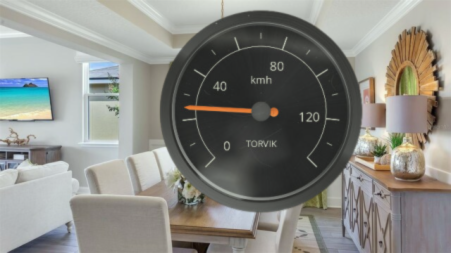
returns 25 km/h
